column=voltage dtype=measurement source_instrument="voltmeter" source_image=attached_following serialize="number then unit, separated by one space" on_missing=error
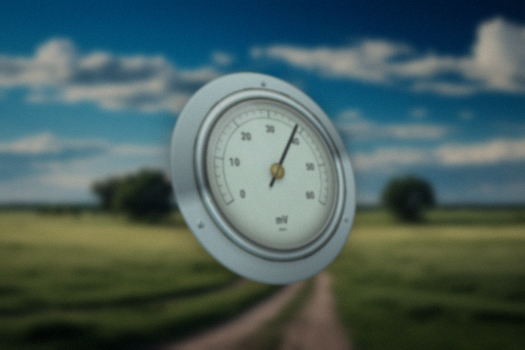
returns 38 mV
